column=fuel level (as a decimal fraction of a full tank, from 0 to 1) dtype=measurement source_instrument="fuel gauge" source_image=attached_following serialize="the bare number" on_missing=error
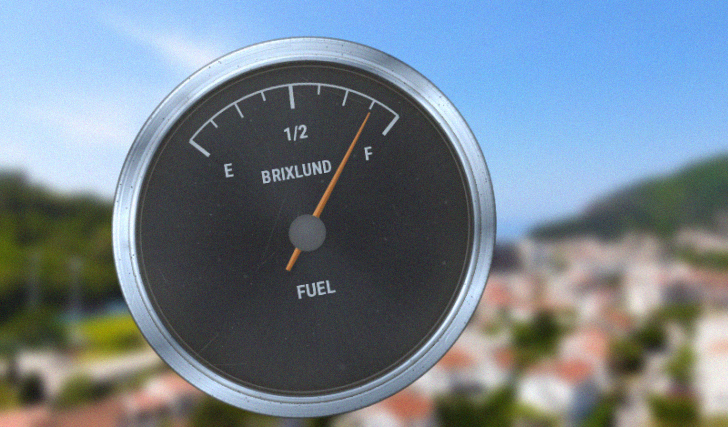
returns 0.875
